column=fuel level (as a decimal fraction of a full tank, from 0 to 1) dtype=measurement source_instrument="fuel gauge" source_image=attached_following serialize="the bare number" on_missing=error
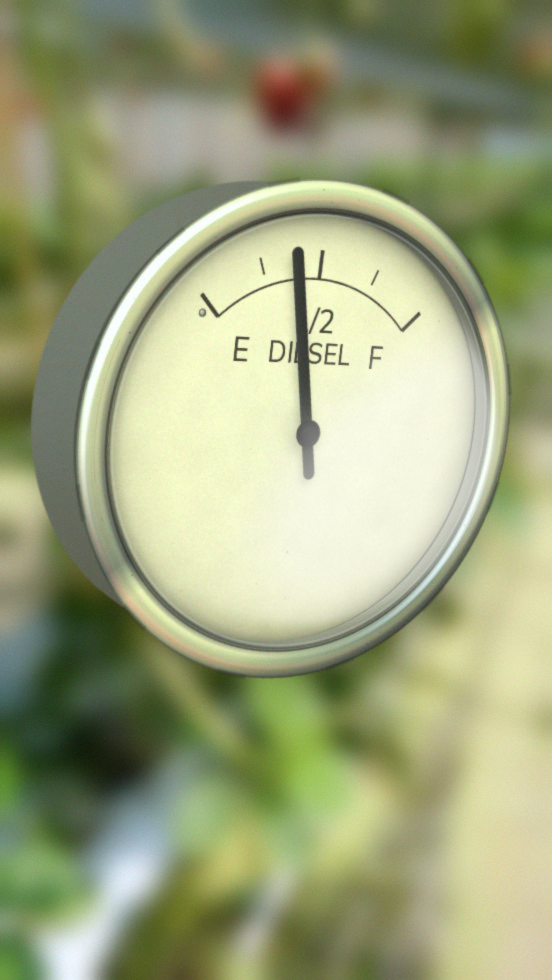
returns 0.375
